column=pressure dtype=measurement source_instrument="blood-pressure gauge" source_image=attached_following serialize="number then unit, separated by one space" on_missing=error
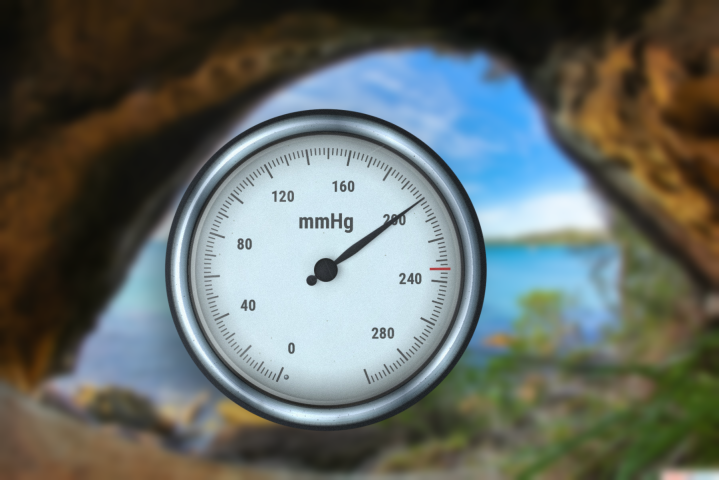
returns 200 mmHg
